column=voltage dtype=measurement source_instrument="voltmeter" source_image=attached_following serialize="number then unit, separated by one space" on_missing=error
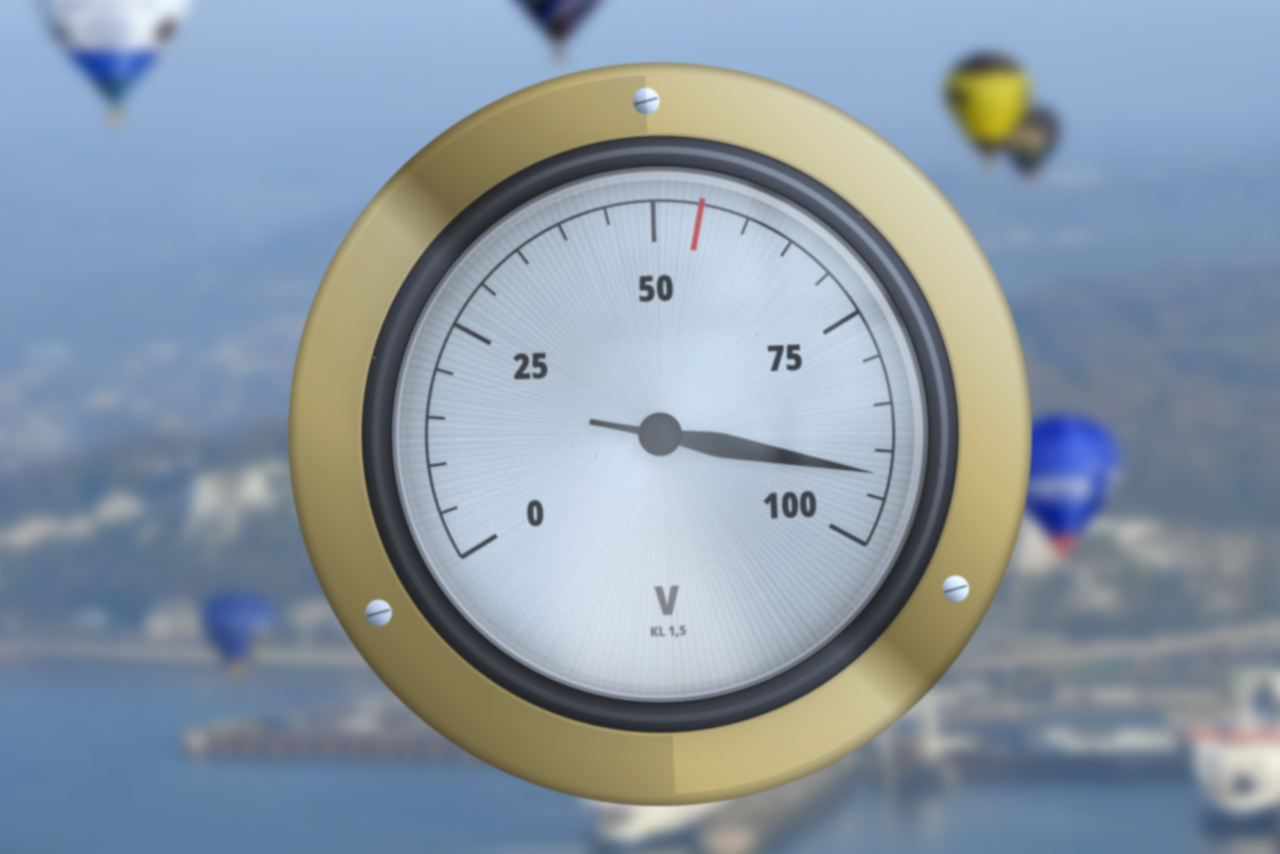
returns 92.5 V
